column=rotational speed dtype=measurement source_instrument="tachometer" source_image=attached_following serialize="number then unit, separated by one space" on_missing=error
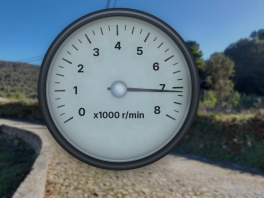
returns 7125 rpm
